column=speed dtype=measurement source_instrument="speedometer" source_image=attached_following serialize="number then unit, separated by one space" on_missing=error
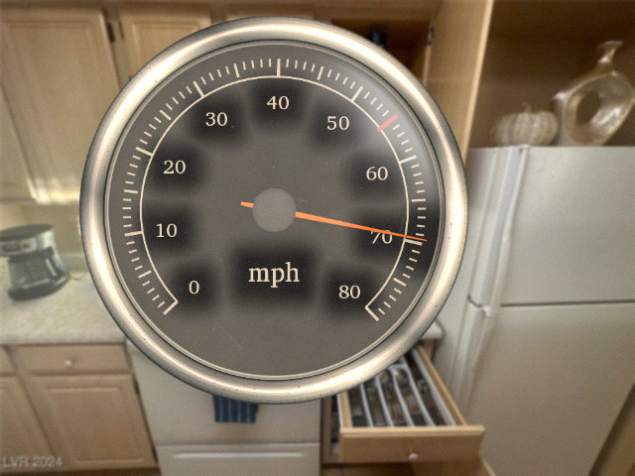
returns 69.5 mph
